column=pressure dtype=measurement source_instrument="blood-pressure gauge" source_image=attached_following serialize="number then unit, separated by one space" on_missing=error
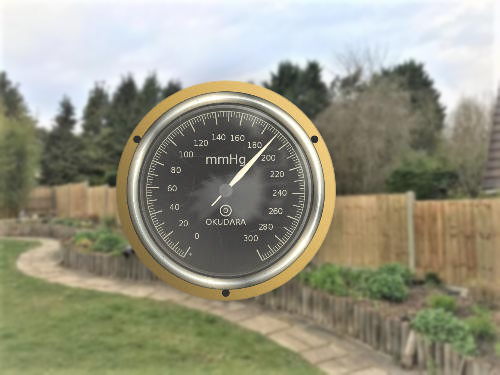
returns 190 mmHg
